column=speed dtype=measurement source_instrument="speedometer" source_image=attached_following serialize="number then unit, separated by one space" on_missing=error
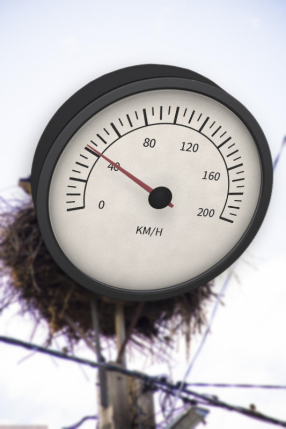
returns 42.5 km/h
